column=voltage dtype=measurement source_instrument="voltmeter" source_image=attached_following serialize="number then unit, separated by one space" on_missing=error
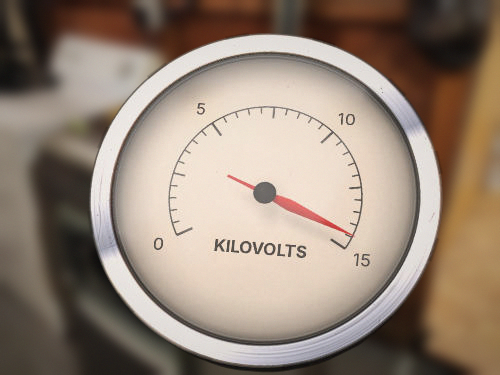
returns 14.5 kV
